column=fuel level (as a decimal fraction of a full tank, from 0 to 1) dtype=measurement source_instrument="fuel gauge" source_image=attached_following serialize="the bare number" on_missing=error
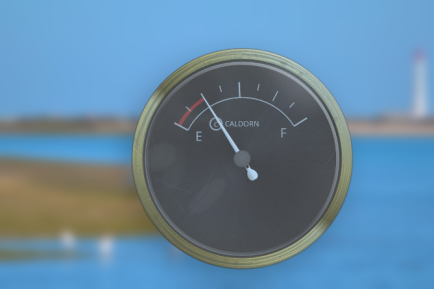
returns 0.25
